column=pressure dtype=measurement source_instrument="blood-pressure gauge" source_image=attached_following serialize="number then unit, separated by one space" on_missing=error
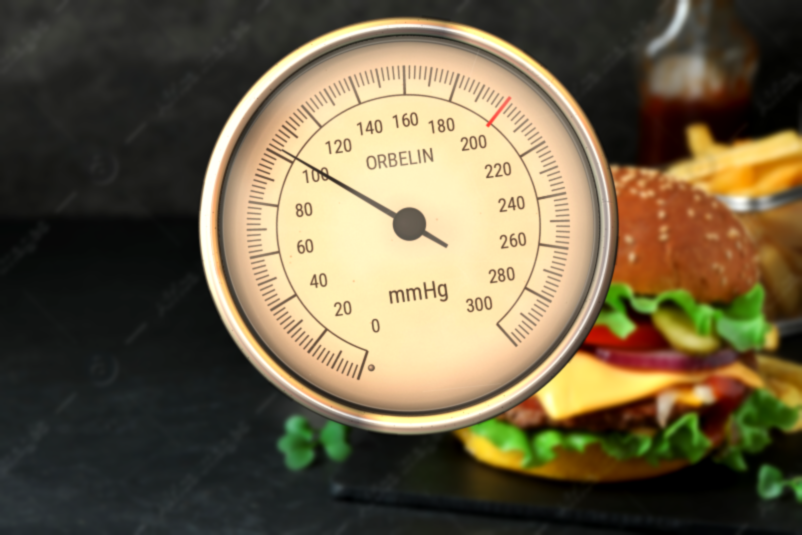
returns 102 mmHg
